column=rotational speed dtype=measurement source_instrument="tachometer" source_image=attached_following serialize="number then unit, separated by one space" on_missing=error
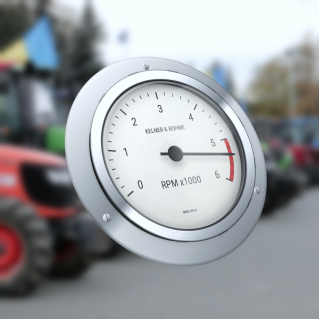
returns 5400 rpm
